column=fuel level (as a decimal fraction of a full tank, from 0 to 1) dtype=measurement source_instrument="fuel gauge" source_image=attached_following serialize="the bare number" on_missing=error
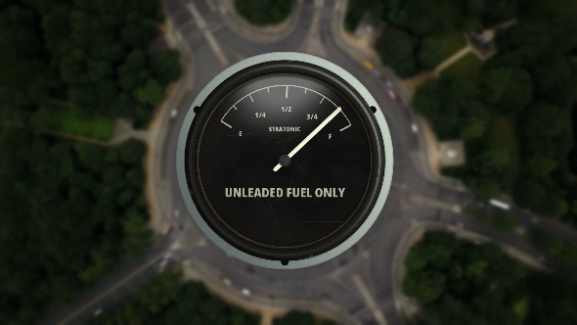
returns 0.875
